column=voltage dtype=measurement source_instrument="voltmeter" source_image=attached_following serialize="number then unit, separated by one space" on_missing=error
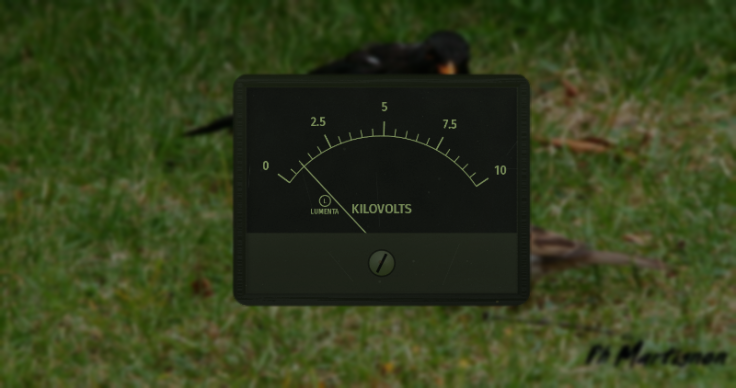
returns 1 kV
